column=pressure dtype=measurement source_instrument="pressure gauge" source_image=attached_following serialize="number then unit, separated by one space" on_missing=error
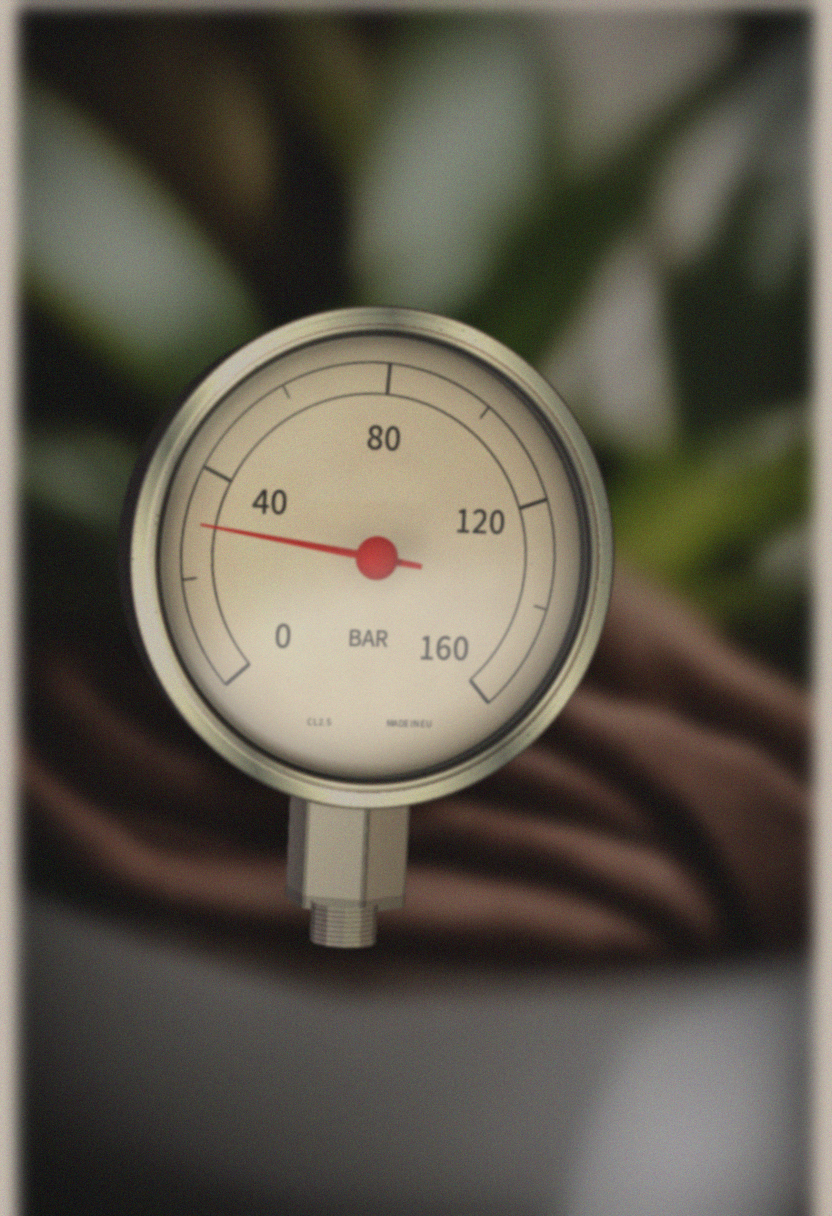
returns 30 bar
